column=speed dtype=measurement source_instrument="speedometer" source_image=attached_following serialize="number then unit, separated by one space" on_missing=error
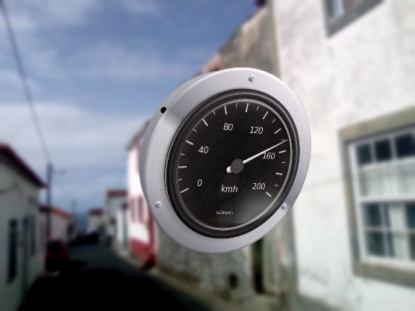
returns 150 km/h
